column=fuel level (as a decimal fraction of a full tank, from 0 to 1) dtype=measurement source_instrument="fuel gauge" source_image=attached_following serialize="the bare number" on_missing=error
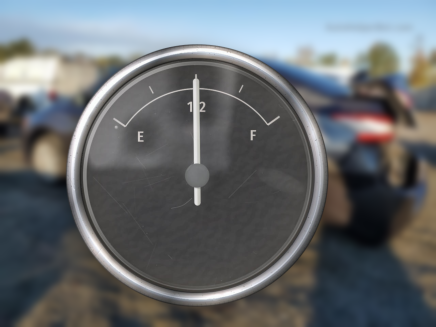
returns 0.5
